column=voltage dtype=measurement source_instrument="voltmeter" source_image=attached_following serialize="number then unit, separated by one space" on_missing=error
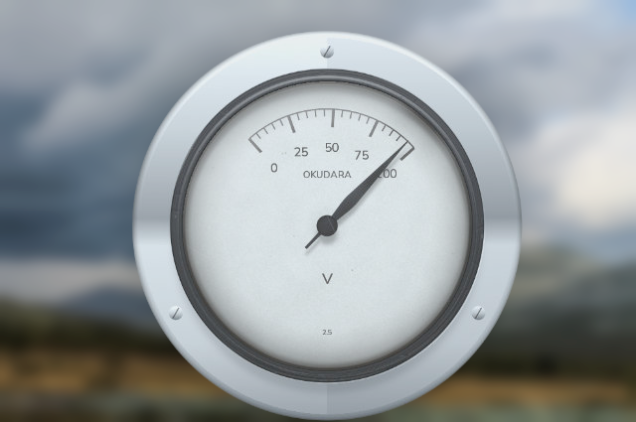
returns 95 V
